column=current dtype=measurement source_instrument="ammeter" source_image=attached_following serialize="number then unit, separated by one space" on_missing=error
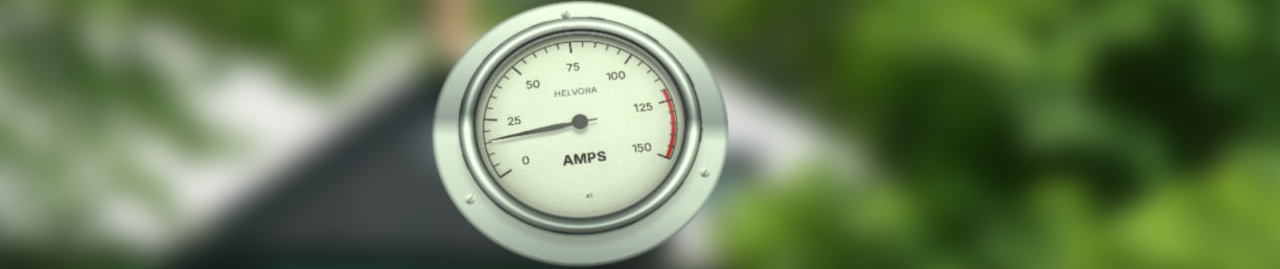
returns 15 A
